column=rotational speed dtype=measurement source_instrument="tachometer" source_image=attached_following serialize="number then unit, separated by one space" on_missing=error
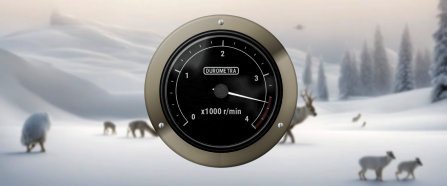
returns 3500 rpm
